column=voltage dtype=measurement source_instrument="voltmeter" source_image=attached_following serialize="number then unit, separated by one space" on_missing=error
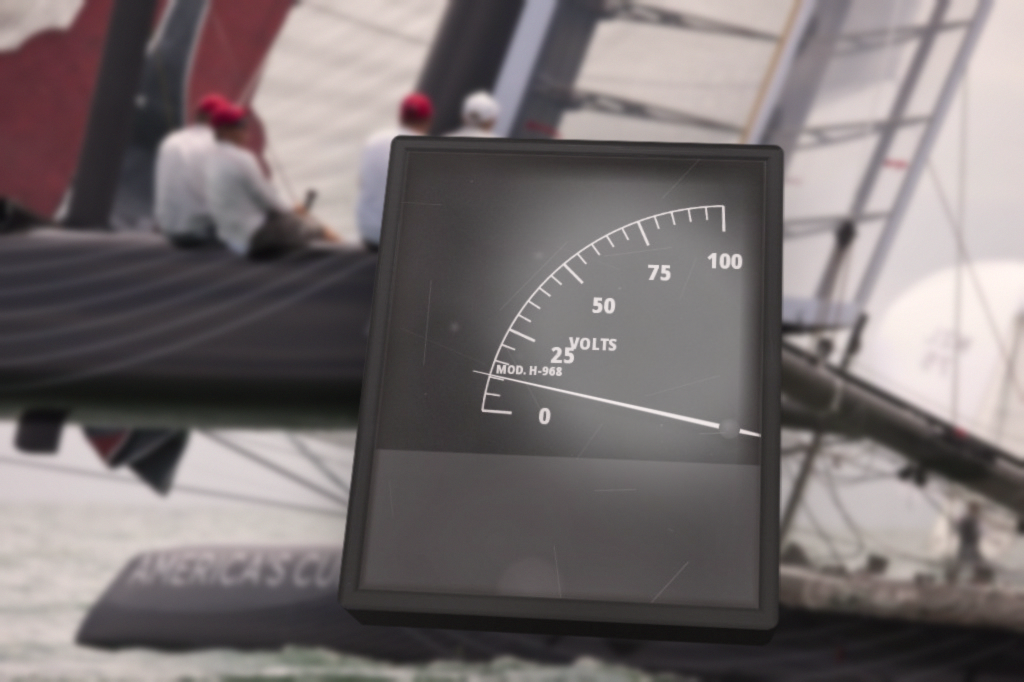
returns 10 V
